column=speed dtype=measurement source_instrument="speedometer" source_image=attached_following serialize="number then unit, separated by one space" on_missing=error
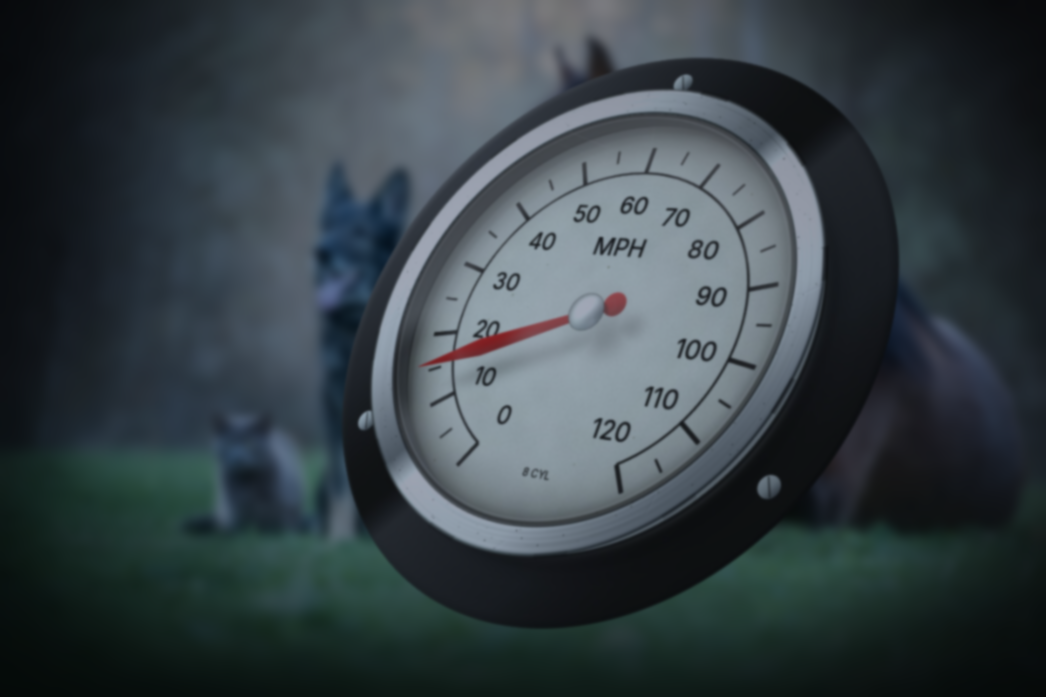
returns 15 mph
